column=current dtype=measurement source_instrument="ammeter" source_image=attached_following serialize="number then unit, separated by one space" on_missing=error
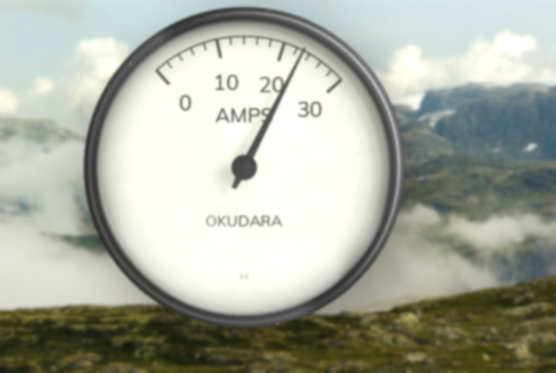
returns 23 A
